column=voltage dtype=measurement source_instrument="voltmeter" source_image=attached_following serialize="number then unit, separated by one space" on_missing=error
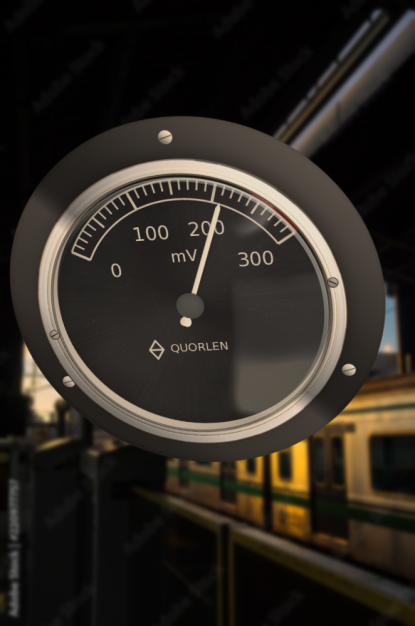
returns 210 mV
